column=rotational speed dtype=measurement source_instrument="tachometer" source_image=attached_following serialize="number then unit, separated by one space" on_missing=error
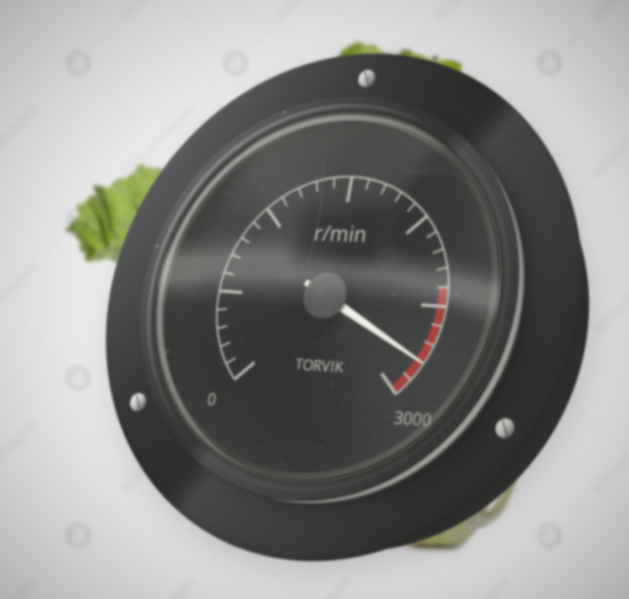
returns 2800 rpm
